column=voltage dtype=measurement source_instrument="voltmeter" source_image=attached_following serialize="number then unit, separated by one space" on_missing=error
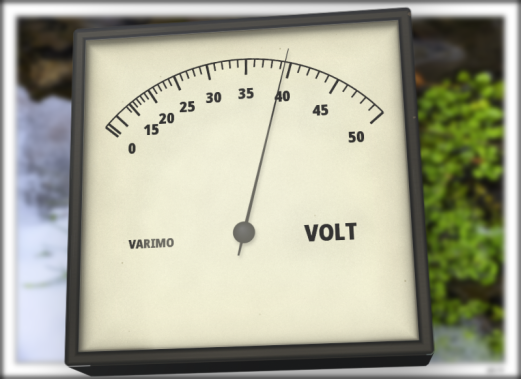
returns 39.5 V
